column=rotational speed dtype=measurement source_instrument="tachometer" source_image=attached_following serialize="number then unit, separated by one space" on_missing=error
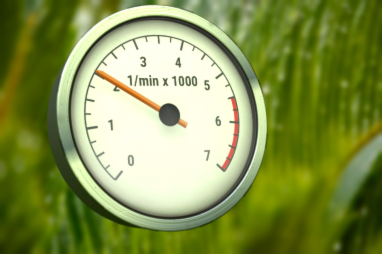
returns 2000 rpm
